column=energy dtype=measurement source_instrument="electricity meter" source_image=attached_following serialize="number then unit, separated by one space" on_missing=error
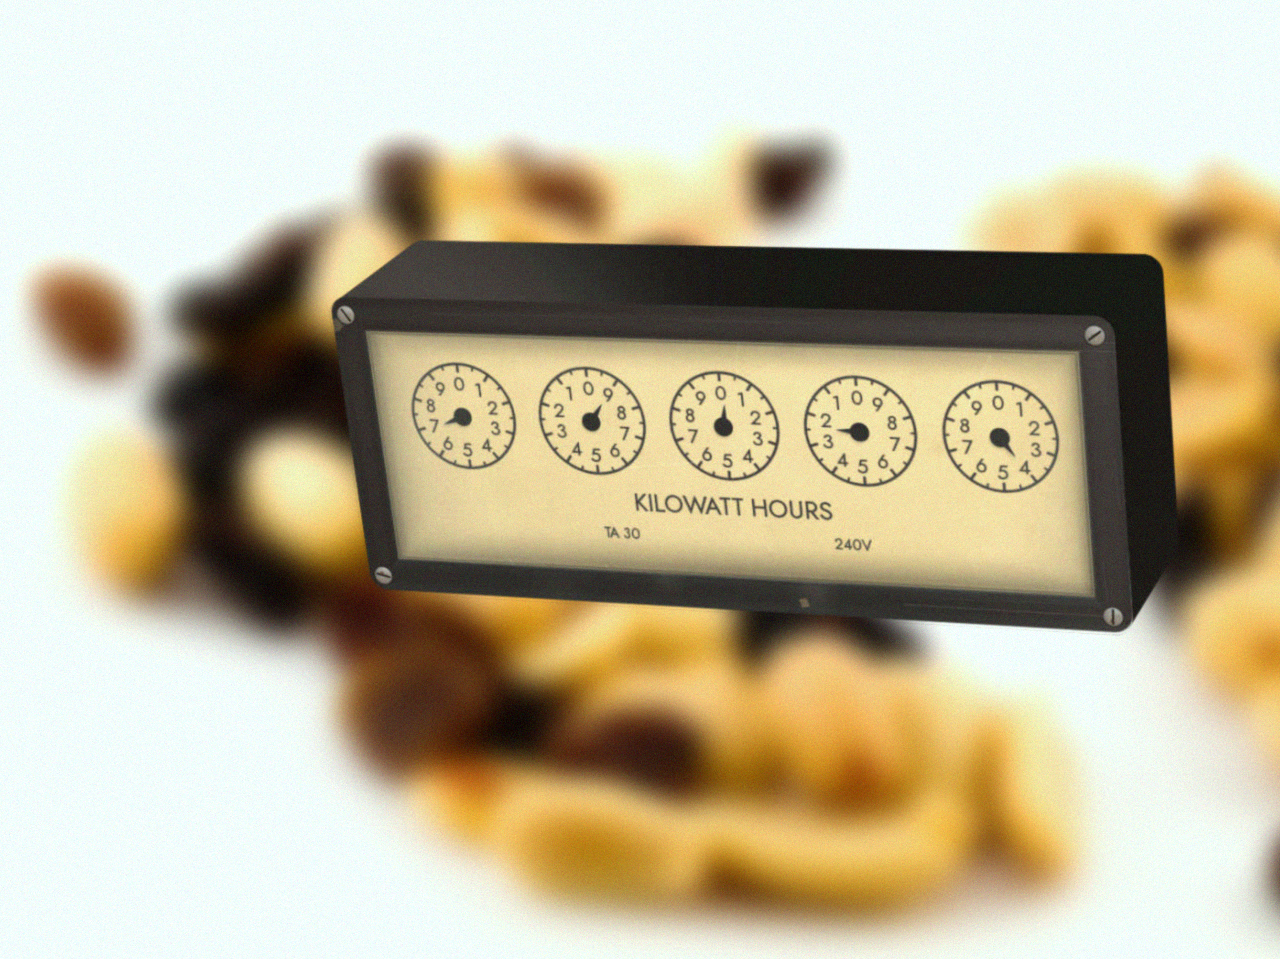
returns 69024 kWh
